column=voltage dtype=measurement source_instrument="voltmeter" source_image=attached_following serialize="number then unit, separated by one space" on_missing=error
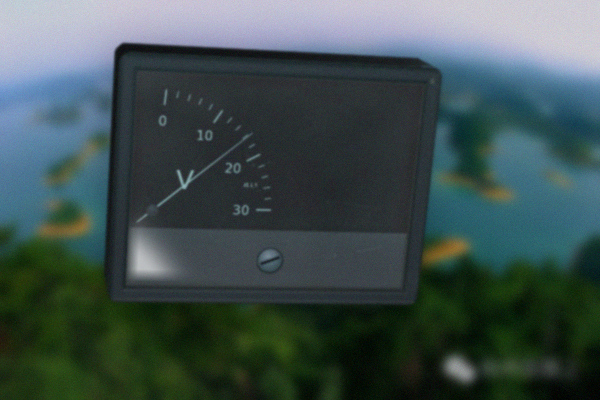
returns 16 V
